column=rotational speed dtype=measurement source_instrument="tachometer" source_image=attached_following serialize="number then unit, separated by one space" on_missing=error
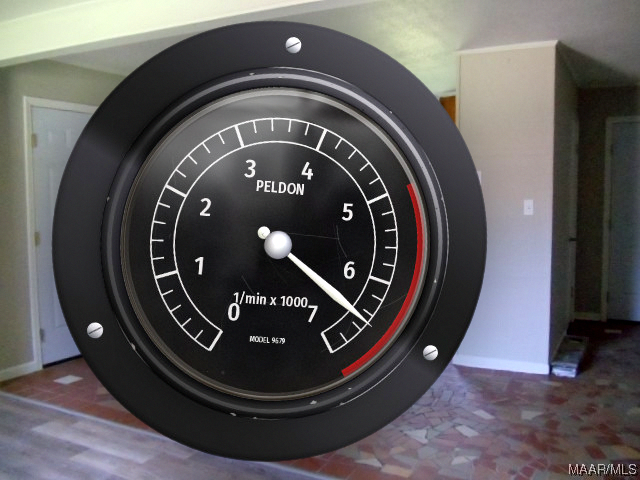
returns 6500 rpm
